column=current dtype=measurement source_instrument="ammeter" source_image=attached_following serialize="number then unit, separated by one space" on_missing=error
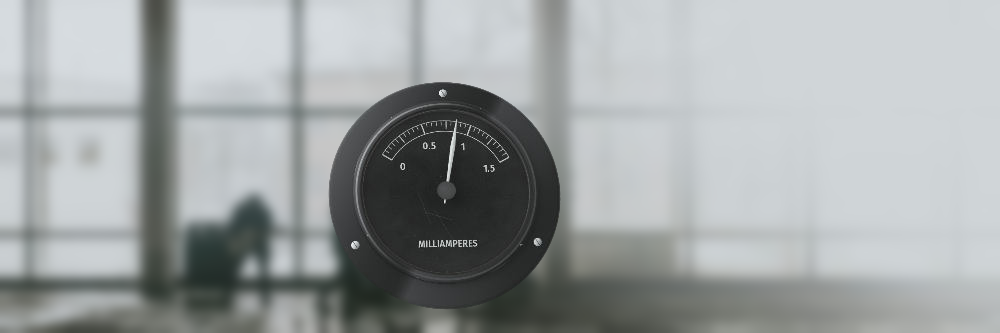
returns 0.85 mA
